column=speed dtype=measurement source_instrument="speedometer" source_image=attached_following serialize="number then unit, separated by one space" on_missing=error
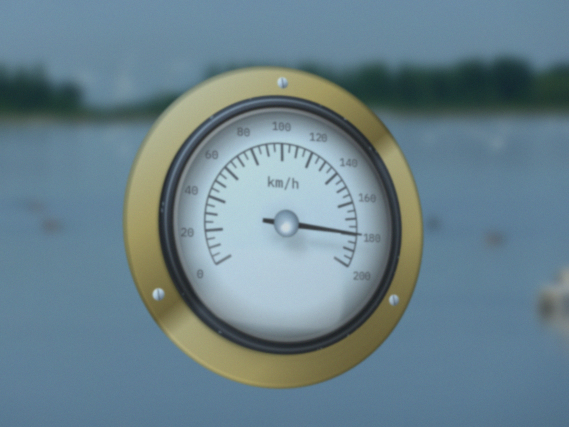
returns 180 km/h
